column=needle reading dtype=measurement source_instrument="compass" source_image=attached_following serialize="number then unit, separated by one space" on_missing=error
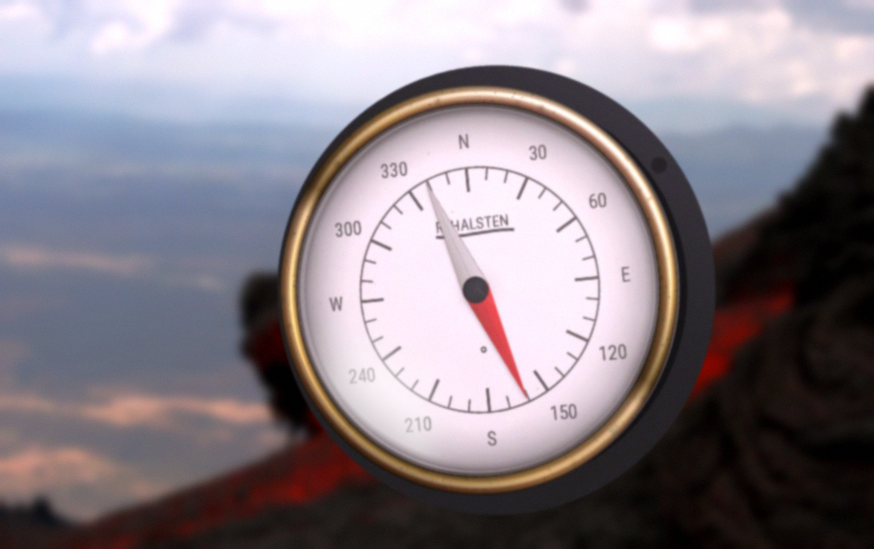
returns 160 °
